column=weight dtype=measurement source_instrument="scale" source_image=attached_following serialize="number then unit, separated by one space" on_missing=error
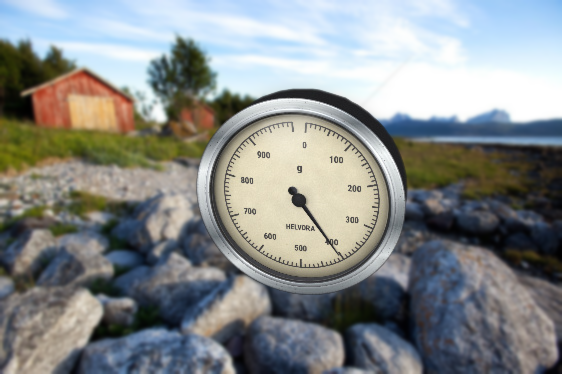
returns 400 g
